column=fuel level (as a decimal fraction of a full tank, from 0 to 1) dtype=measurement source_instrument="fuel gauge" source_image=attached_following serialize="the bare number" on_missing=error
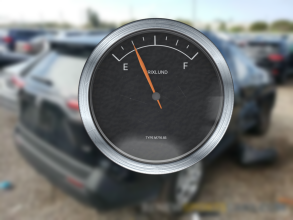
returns 0.25
